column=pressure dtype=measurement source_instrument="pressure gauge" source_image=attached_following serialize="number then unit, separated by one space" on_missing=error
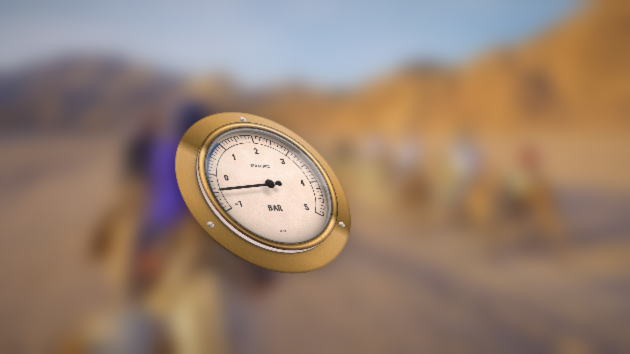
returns -0.5 bar
